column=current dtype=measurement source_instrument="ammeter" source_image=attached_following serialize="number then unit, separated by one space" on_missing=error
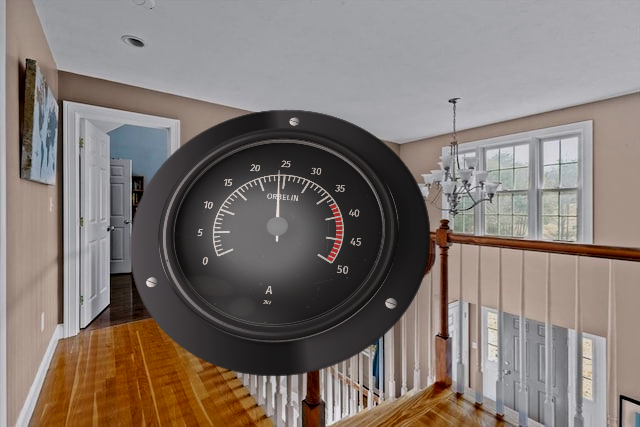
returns 24 A
